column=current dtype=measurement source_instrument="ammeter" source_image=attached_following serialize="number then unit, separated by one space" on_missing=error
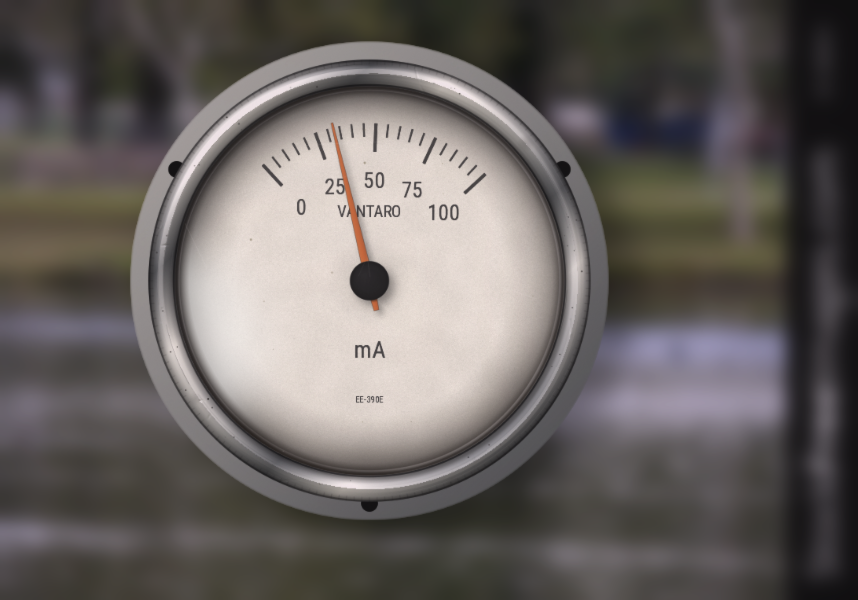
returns 32.5 mA
